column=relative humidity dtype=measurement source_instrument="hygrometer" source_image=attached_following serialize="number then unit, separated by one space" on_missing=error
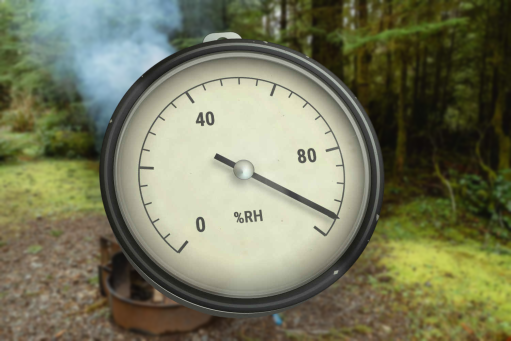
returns 96 %
